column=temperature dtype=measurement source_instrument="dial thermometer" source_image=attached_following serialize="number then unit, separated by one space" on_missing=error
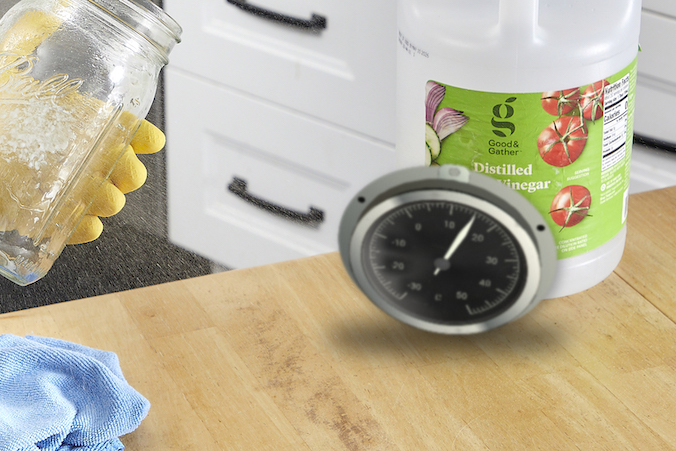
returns 15 °C
